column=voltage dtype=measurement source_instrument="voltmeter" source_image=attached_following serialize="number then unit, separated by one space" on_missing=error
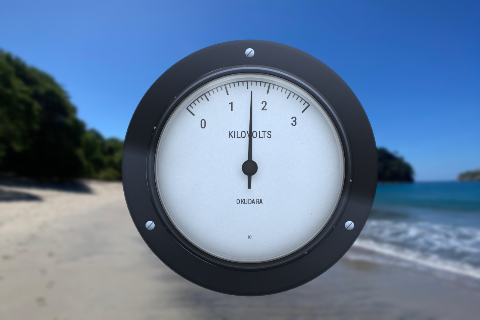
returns 1.6 kV
